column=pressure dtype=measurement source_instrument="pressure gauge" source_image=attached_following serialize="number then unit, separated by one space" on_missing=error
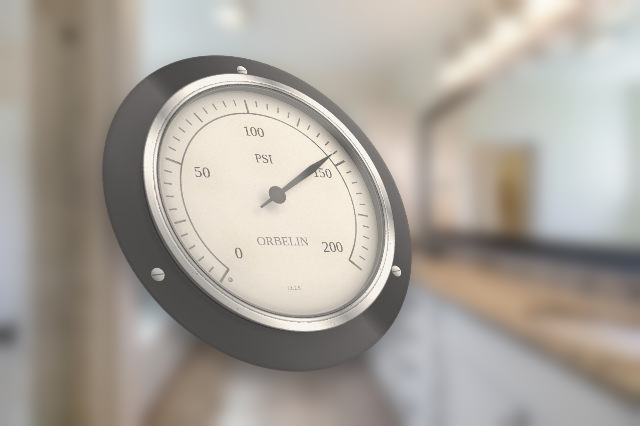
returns 145 psi
